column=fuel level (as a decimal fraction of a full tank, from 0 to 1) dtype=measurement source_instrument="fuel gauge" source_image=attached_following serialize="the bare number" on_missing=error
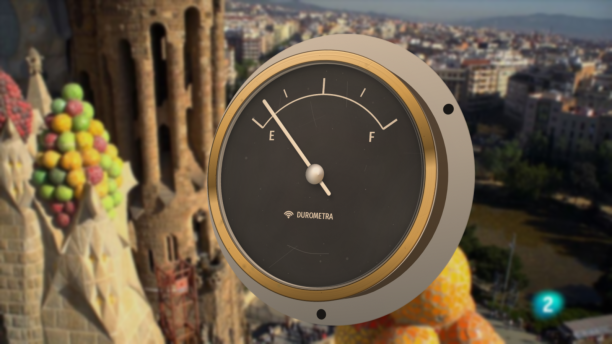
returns 0.125
